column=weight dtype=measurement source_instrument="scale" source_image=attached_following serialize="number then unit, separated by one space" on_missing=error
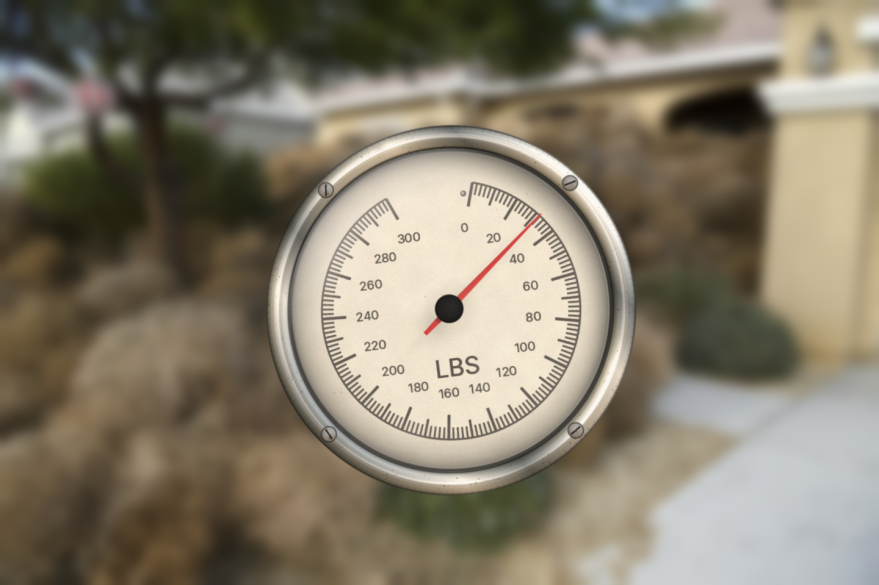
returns 32 lb
